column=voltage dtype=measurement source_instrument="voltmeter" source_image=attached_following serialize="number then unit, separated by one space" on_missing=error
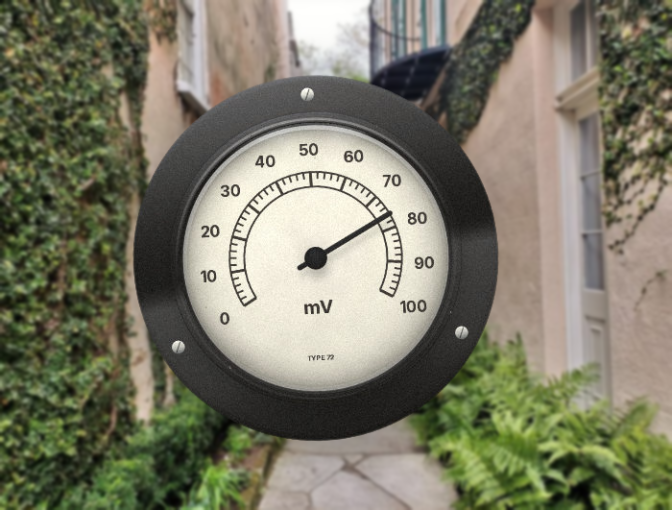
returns 76 mV
